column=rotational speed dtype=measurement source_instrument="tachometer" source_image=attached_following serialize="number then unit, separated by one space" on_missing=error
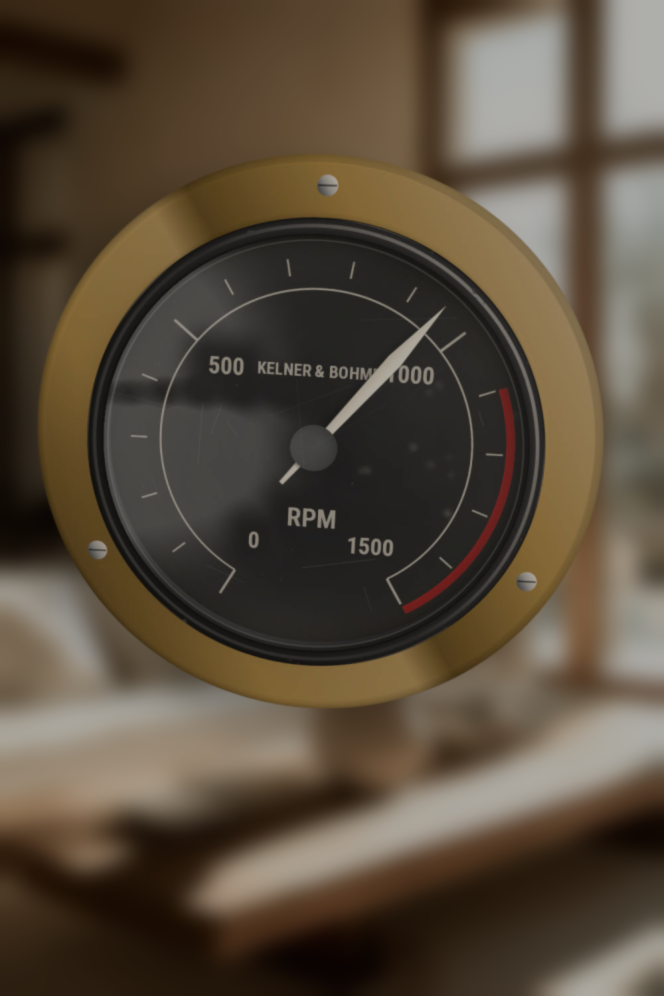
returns 950 rpm
